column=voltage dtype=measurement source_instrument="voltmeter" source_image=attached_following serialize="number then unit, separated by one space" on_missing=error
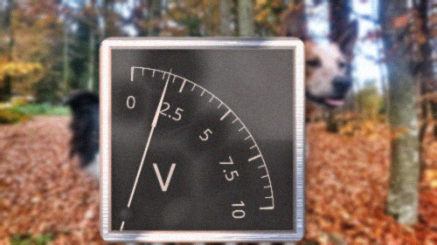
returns 1.75 V
